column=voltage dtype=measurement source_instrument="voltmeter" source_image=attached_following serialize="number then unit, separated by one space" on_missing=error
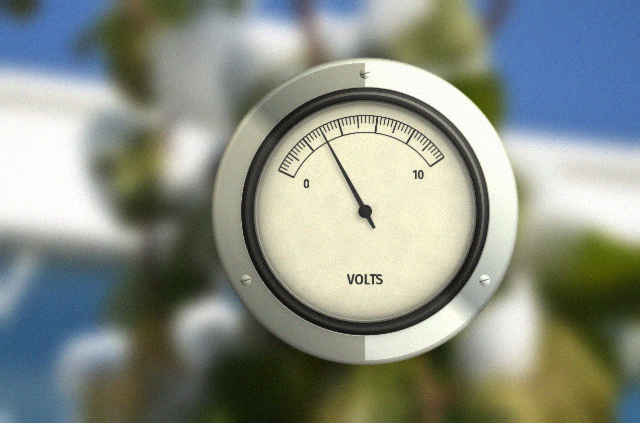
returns 3 V
